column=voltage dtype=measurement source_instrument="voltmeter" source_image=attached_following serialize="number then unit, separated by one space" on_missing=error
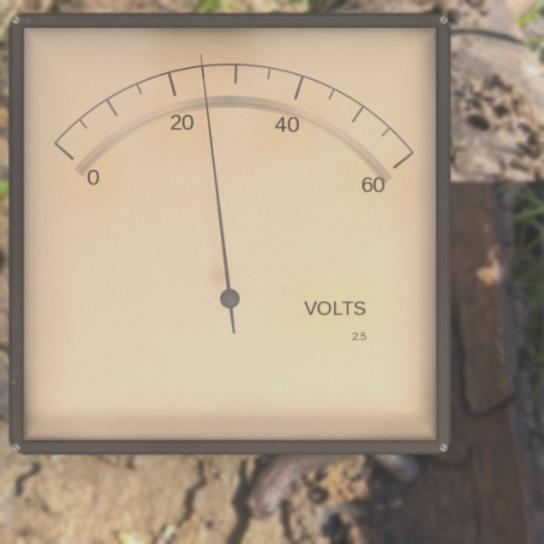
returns 25 V
